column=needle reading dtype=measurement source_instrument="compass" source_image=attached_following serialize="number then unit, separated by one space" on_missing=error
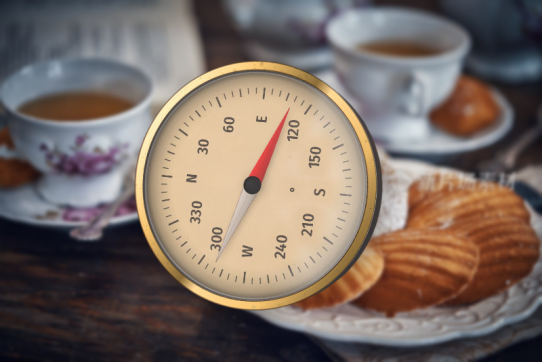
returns 110 °
